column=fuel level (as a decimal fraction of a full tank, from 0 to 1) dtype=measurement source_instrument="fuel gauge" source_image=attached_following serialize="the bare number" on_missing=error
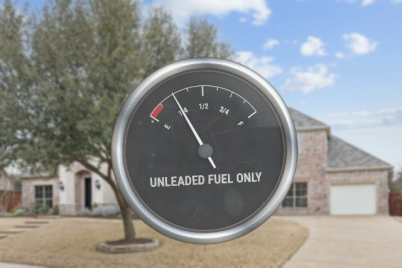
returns 0.25
